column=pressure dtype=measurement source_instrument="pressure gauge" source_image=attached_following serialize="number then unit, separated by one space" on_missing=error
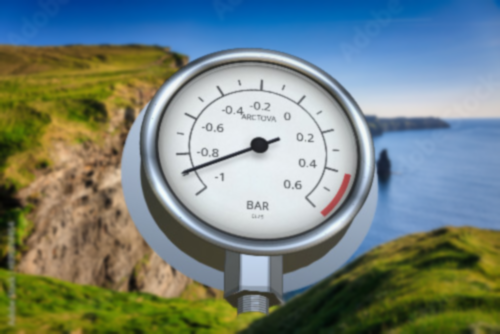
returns -0.9 bar
